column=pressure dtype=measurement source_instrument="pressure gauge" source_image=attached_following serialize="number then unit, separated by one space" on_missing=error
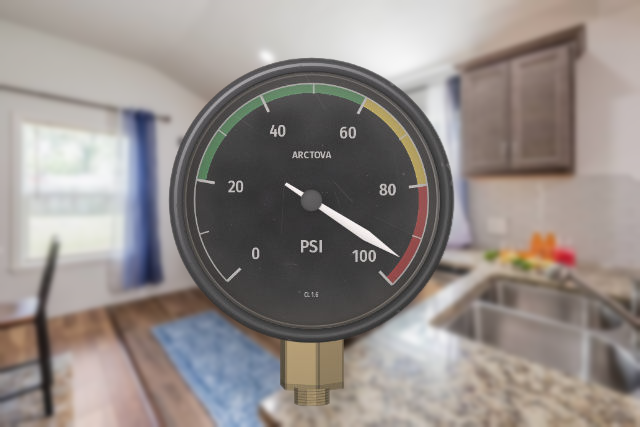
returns 95 psi
